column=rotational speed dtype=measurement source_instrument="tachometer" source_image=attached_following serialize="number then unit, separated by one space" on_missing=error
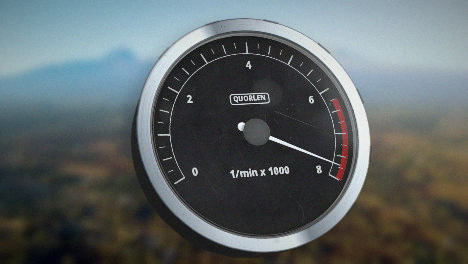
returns 7750 rpm
